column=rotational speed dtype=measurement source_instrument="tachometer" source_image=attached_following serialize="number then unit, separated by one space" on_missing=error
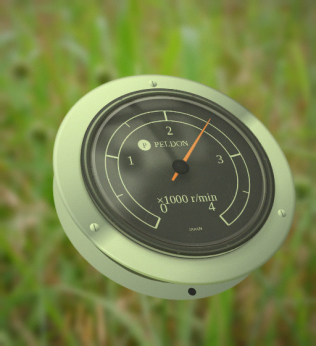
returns 2500 rpm
